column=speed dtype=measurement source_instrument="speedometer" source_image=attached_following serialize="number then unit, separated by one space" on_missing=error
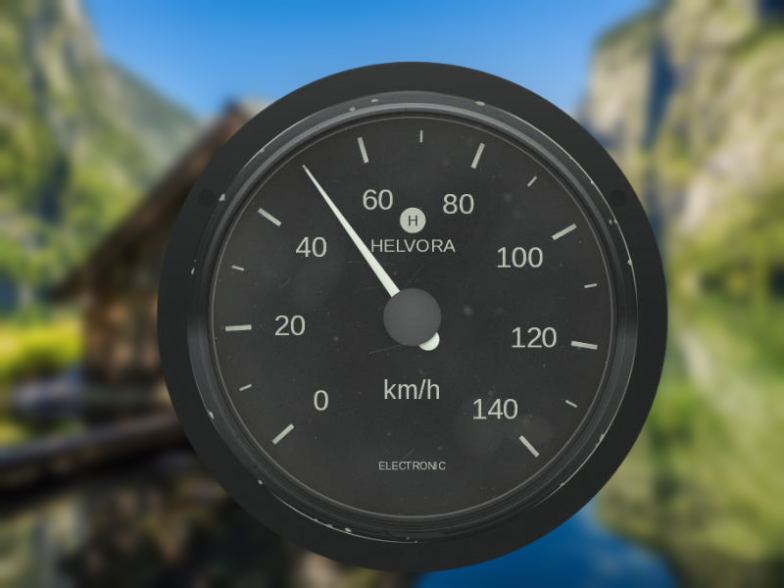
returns 50 km/h
